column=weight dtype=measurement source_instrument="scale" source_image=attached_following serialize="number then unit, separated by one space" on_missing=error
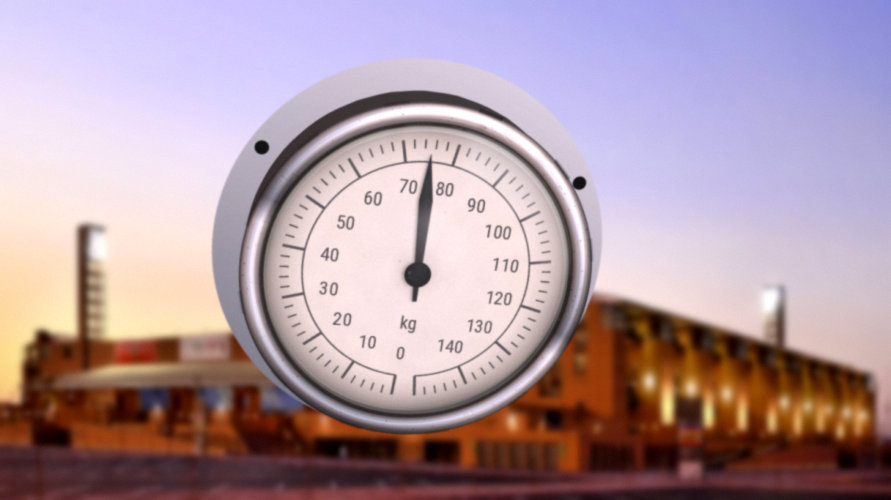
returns 75 kg
